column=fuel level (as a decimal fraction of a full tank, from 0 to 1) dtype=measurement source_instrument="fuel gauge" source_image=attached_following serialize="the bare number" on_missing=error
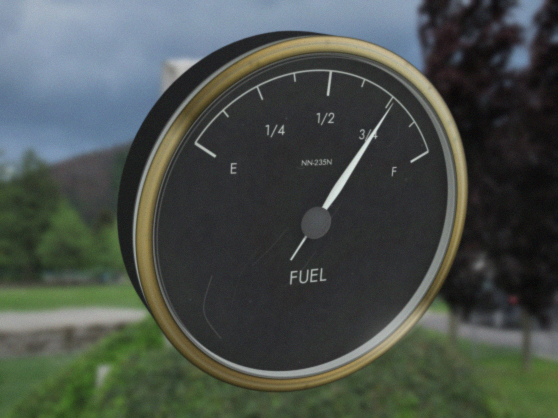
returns 0.75
